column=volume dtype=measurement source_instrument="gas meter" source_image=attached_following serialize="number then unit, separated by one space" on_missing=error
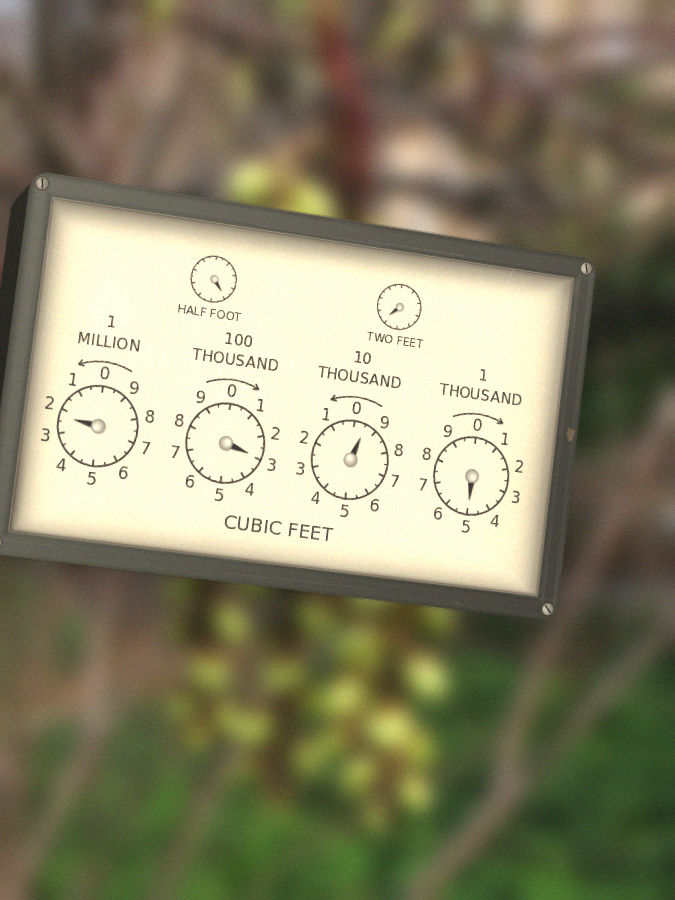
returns 229500 ft³
